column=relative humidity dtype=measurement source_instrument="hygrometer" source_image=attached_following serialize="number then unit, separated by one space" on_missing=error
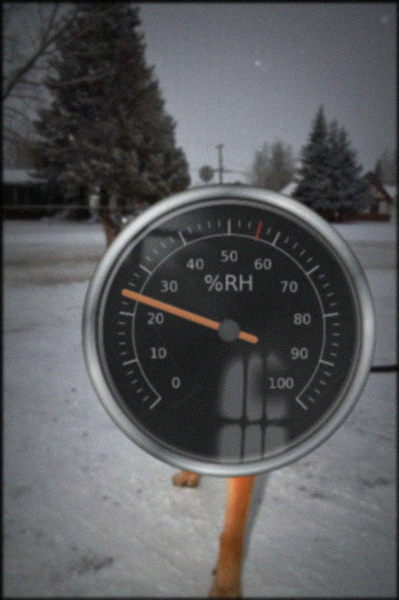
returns 24 %
